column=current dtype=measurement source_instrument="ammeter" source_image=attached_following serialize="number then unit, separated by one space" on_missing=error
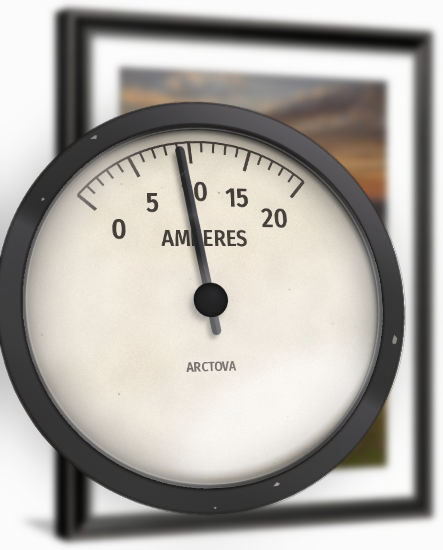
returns 9 A
